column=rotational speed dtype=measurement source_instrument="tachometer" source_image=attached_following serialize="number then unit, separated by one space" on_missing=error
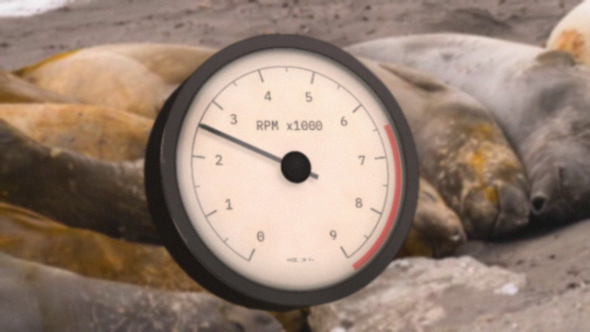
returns 2500 rpm
